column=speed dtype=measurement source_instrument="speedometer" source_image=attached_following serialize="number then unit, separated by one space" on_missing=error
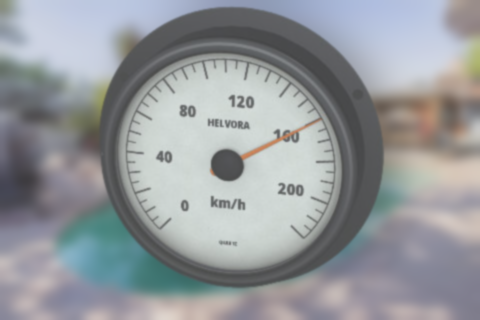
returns 160 km/h
